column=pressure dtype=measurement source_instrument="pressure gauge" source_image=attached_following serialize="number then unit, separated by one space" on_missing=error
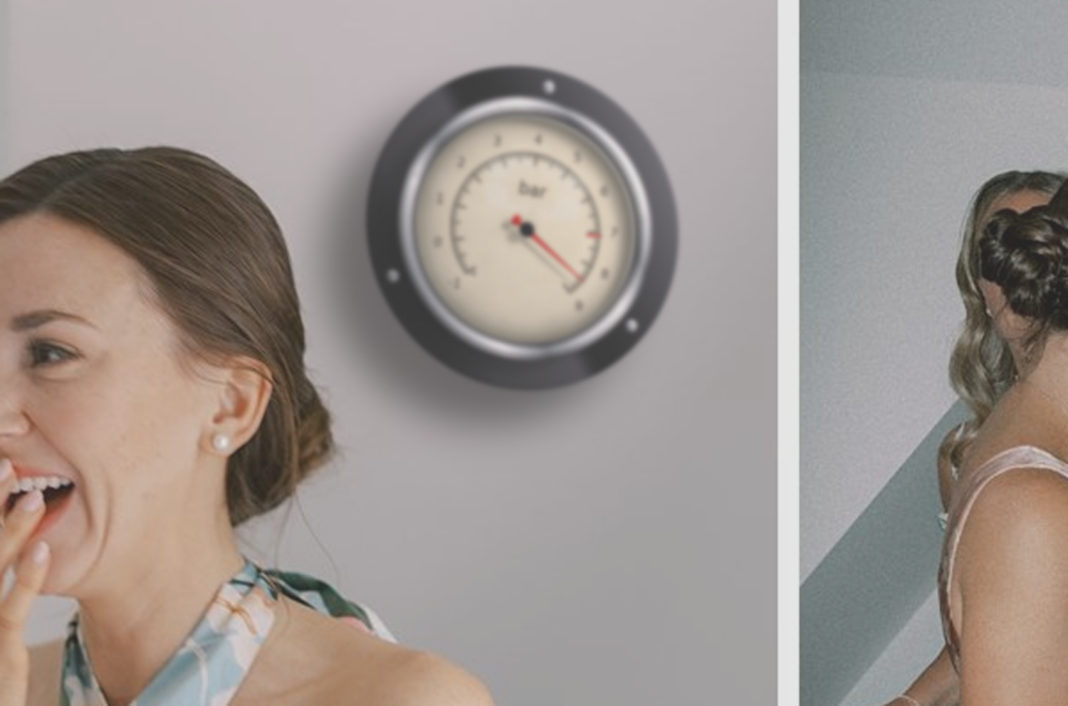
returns 8.5 bar
